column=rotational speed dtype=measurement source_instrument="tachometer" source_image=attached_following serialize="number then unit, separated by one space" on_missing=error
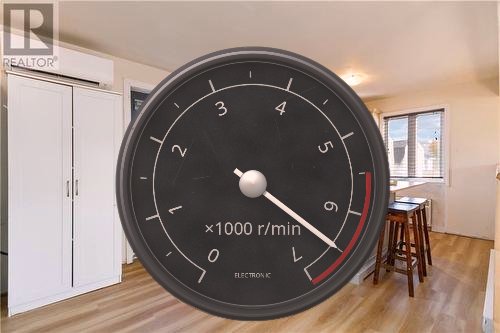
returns 6500 rpm
